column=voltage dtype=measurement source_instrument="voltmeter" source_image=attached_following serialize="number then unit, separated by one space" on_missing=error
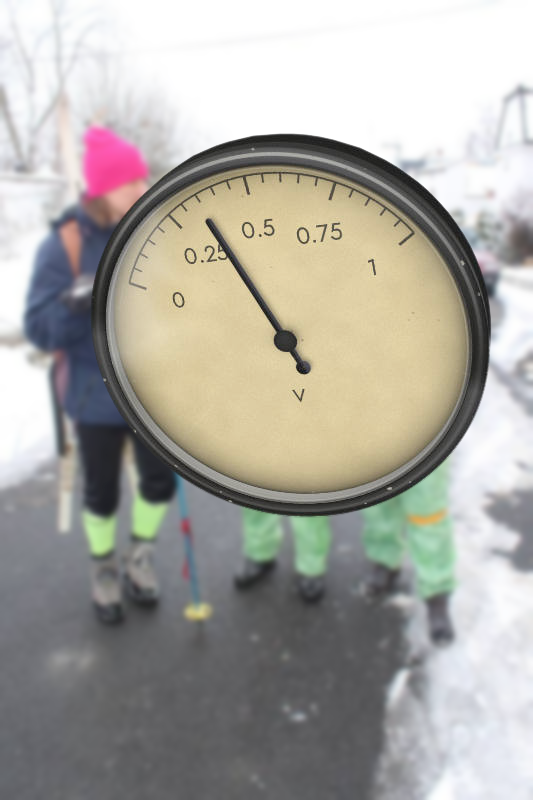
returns 0.35 V
